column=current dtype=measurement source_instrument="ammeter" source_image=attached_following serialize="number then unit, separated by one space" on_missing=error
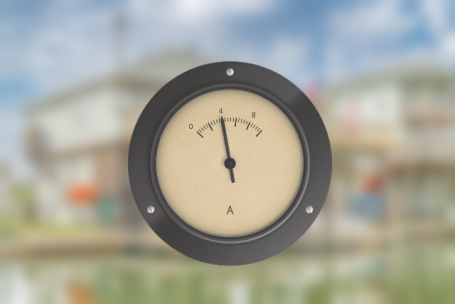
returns 4 A
